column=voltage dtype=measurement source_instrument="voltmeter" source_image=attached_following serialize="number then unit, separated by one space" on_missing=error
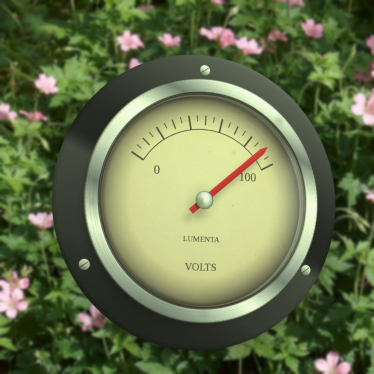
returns 90 V
